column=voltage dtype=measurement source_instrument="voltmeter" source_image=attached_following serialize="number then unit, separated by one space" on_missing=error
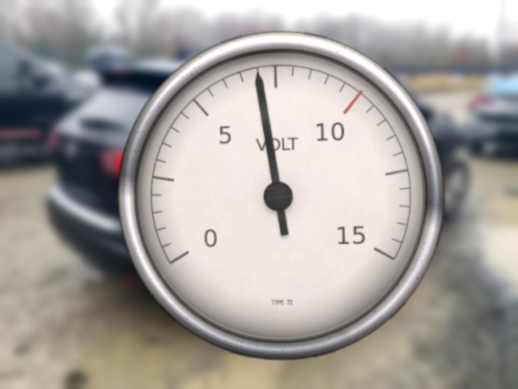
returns 7 V
